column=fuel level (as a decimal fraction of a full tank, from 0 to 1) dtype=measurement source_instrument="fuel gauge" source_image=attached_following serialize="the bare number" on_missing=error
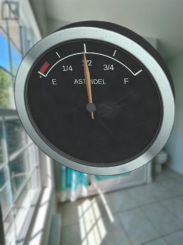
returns 0.5
